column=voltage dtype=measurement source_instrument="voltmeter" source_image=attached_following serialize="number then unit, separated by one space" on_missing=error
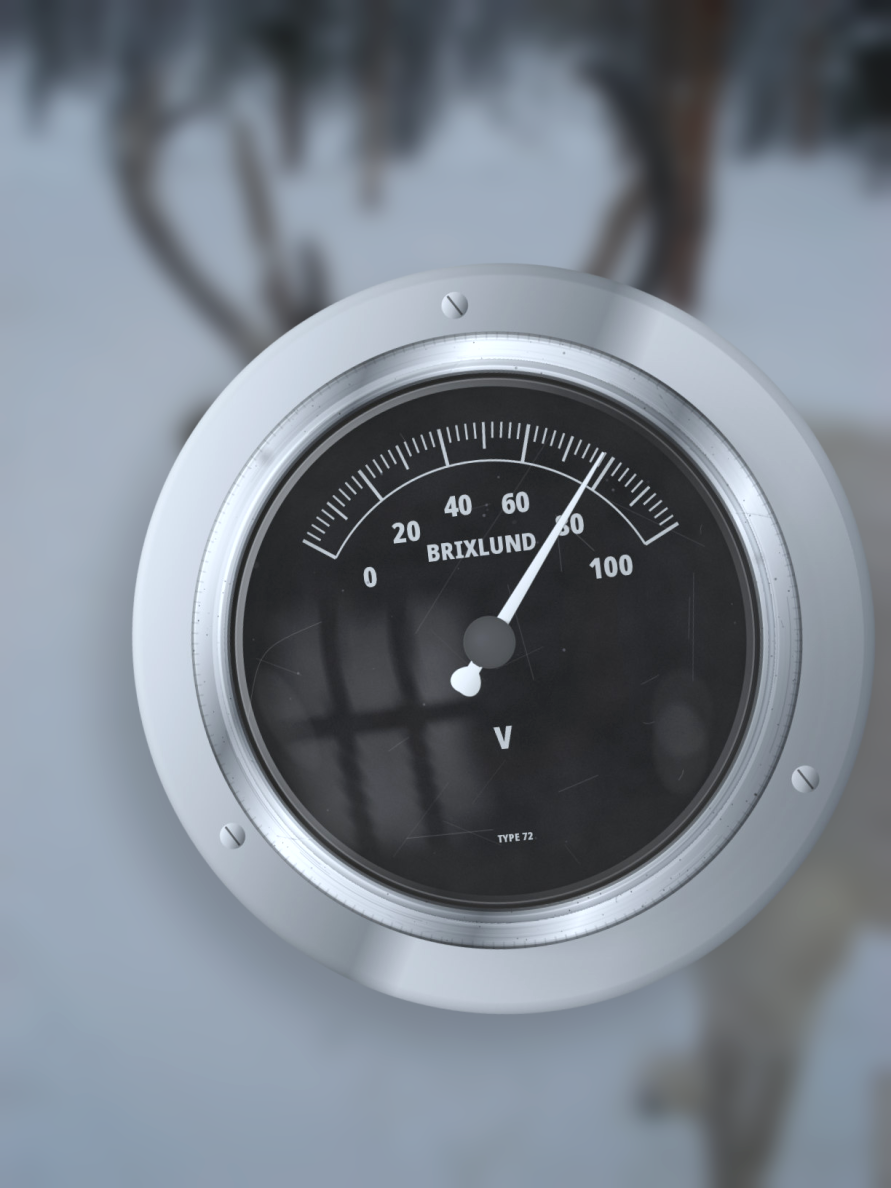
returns 78 V
